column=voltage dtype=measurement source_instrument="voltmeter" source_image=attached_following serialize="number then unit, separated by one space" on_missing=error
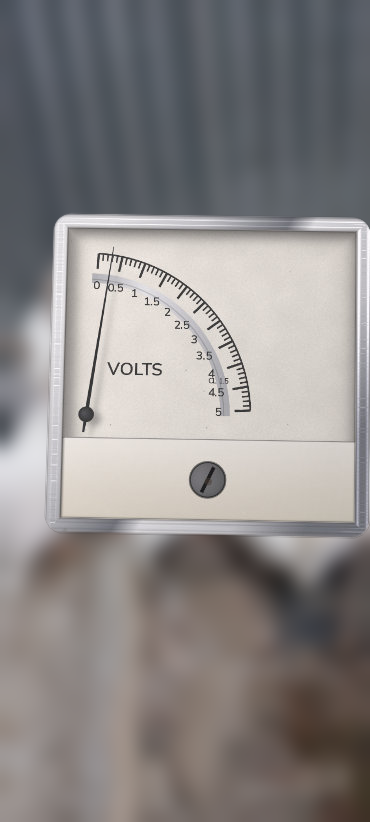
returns 0.3 V
